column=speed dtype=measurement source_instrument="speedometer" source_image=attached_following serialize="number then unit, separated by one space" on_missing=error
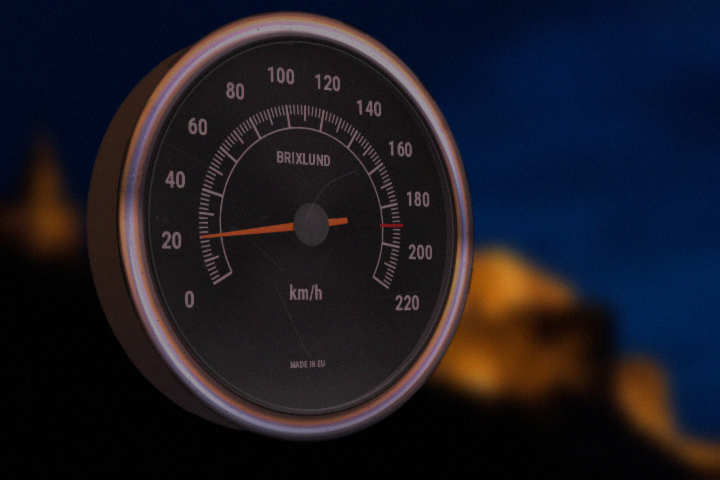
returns 20 km/h
